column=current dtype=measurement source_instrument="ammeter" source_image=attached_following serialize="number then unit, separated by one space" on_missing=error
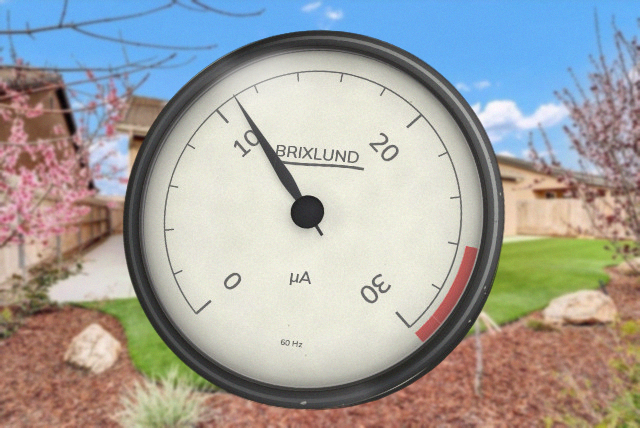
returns 11 µA
